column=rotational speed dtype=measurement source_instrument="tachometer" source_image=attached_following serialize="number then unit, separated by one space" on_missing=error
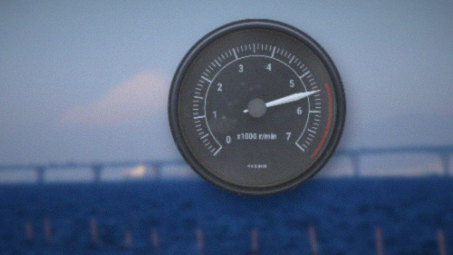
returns 5500 rpm
